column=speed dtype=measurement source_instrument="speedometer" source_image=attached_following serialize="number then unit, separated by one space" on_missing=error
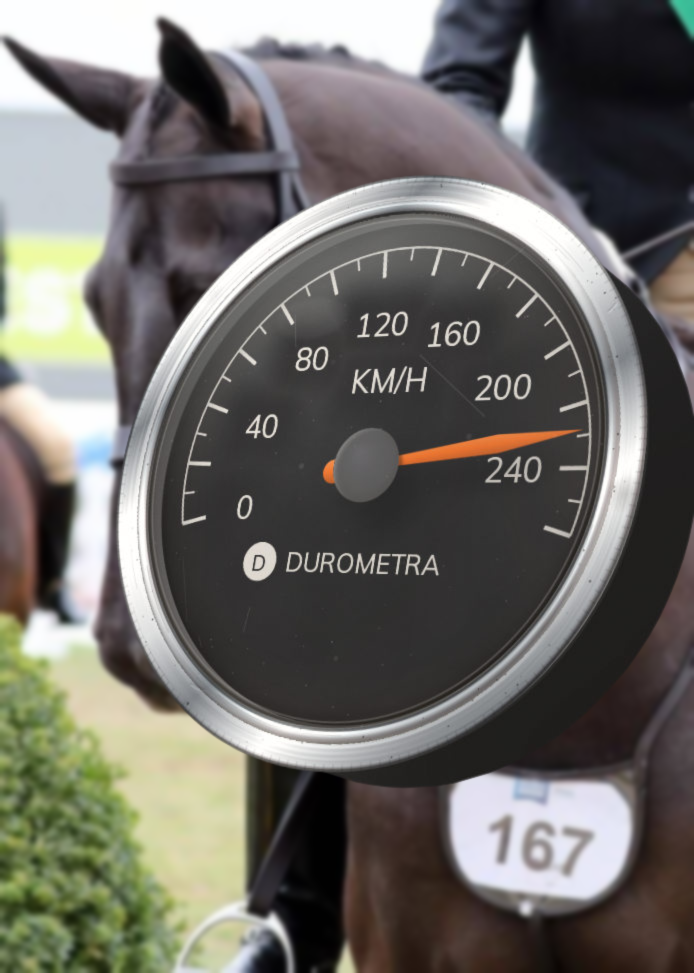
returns 230 km/h
